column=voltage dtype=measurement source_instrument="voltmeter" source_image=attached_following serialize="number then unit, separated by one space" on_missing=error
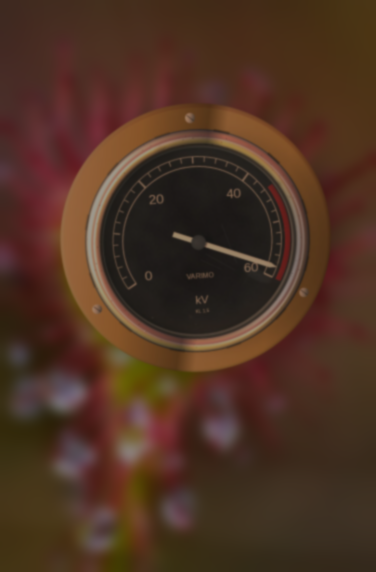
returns 58 kV
